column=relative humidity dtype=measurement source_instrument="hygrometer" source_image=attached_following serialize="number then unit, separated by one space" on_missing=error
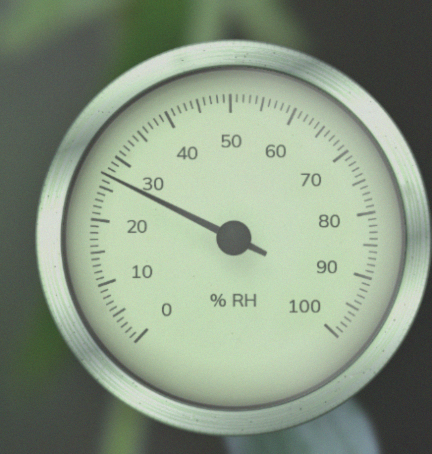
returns 27 %
